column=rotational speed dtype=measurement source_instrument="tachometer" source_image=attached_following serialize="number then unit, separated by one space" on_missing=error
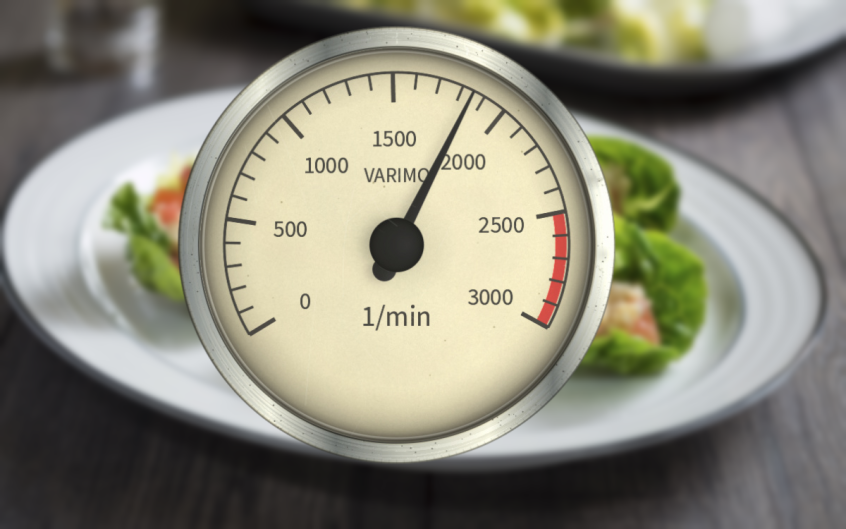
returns 1850 rpm
